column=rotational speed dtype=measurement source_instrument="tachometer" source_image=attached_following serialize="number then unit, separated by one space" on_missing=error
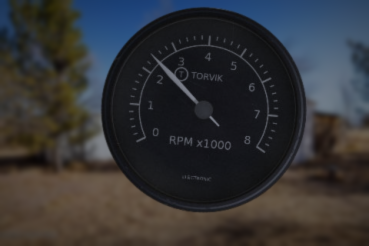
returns 2400 rpm
